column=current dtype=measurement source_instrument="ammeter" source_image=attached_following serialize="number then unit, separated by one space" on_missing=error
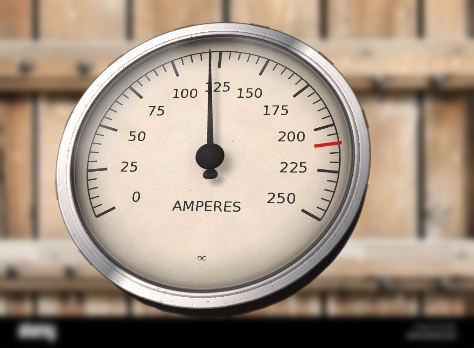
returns 120 A
